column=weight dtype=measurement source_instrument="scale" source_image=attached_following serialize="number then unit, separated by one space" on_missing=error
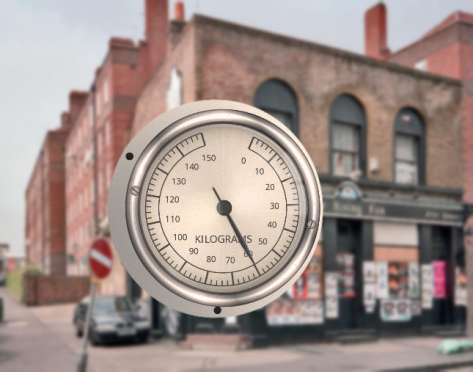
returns 60 kg
